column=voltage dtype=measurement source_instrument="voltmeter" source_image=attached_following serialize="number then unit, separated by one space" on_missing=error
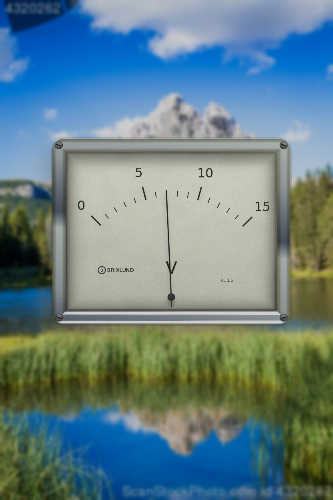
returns 7 V
